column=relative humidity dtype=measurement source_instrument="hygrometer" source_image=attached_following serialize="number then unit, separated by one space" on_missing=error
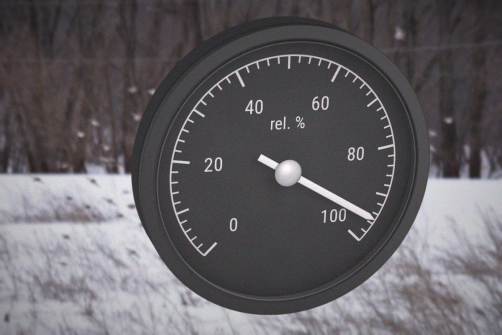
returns 95 %
